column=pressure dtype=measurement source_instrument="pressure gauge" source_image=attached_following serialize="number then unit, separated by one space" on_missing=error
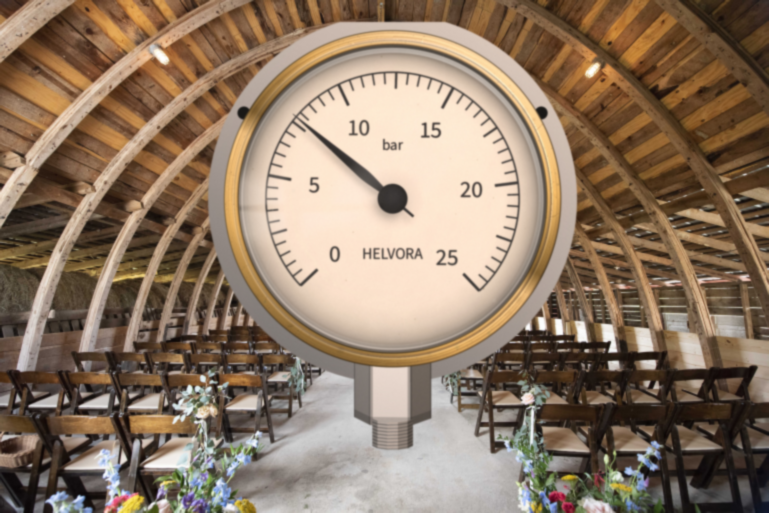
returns 7.75 bar
